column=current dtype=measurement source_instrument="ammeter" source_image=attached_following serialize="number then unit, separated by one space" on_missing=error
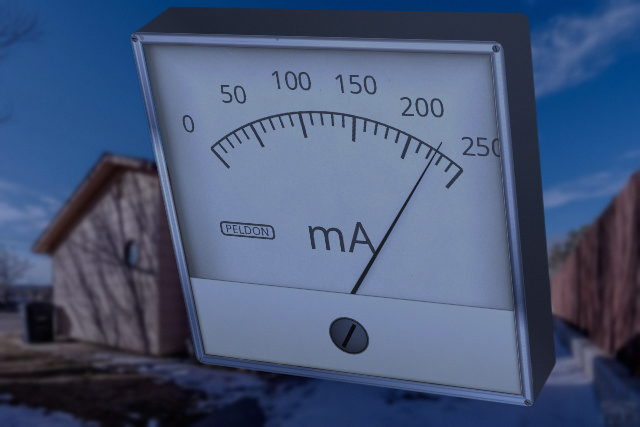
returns 225 mA
